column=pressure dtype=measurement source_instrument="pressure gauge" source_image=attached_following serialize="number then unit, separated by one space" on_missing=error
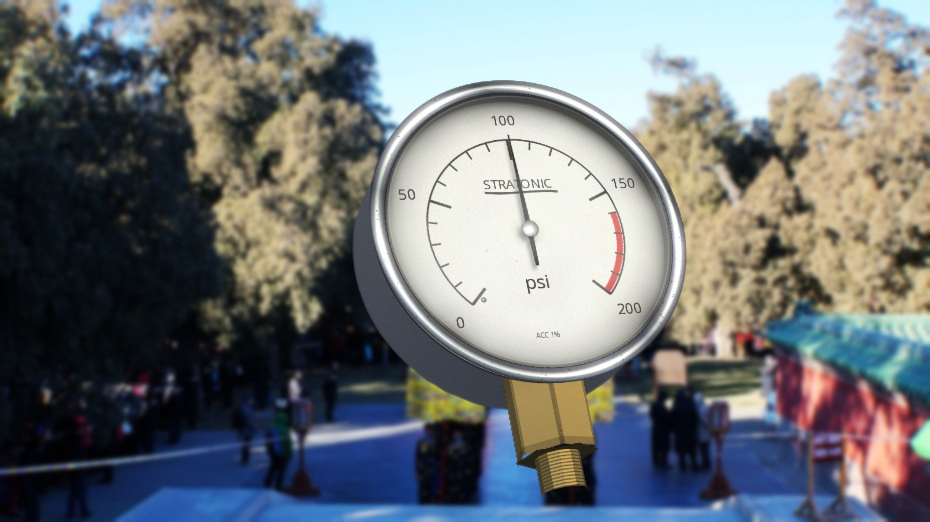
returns 100 psi
